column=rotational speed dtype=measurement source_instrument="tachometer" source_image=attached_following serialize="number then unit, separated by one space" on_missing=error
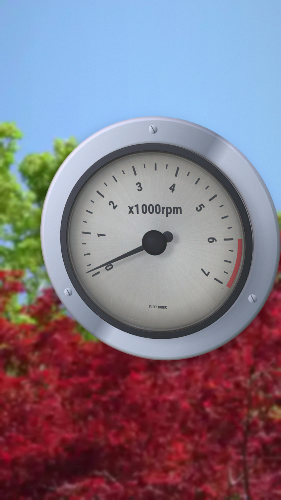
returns 125 rpm
